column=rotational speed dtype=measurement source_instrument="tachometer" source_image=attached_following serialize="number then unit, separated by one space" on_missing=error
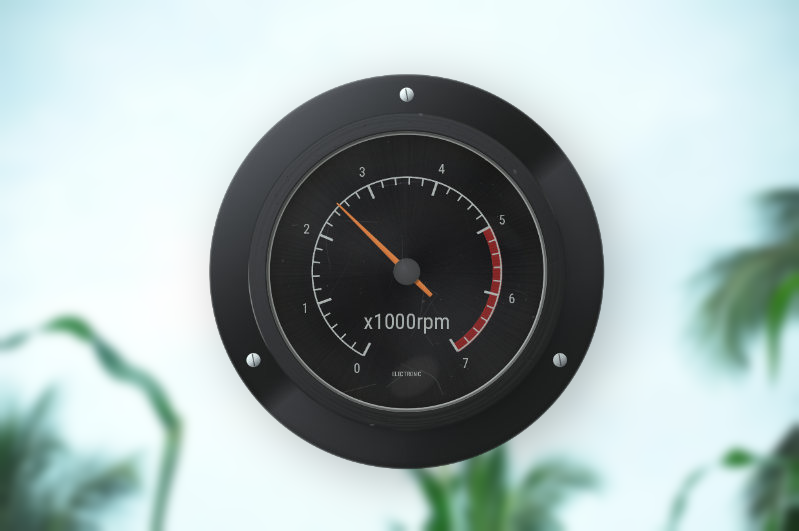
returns 2500 rpm
